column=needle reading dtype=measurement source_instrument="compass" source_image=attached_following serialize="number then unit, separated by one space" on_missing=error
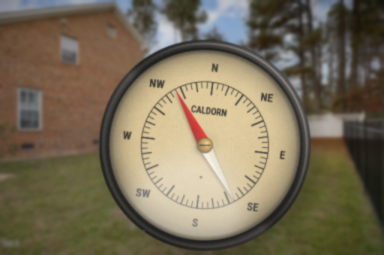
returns 325 °
